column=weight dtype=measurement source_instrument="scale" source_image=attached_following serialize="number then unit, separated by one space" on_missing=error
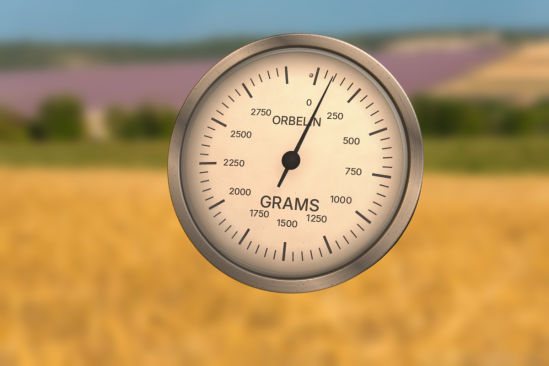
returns 100 g
